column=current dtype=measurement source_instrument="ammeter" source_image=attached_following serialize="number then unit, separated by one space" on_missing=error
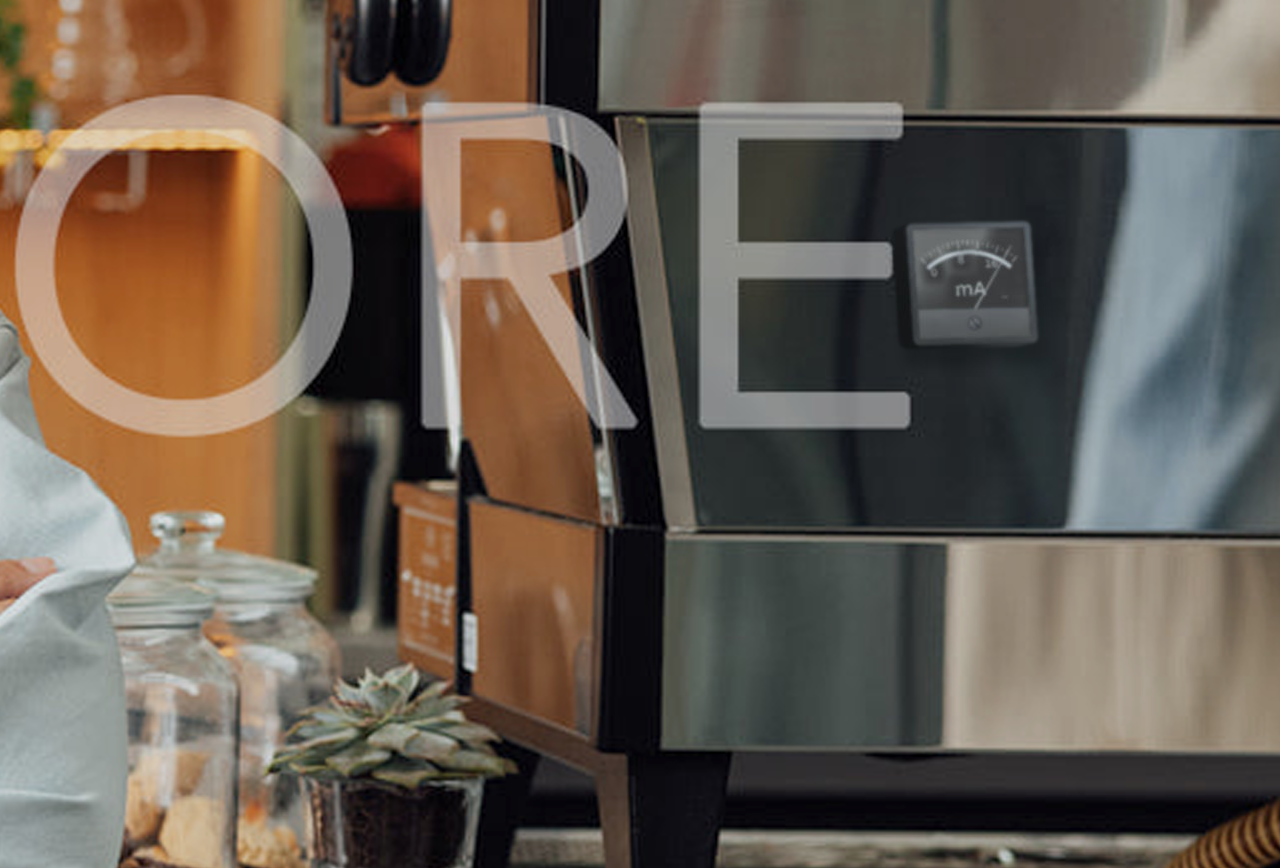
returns 18 mA
